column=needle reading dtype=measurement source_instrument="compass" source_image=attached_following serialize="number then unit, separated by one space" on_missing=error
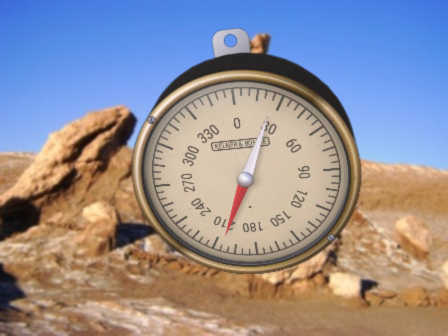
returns 205 °
